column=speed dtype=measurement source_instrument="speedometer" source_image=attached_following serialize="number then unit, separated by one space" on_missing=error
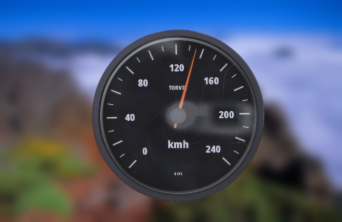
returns 135 km/h
